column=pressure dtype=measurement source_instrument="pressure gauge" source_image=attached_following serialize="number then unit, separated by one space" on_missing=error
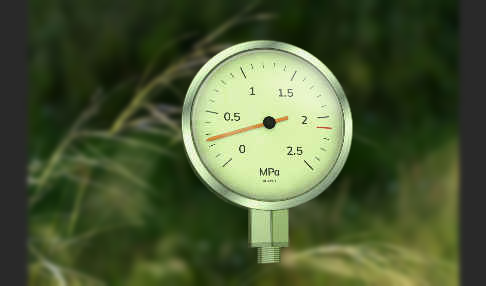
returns 0.25 MPa
